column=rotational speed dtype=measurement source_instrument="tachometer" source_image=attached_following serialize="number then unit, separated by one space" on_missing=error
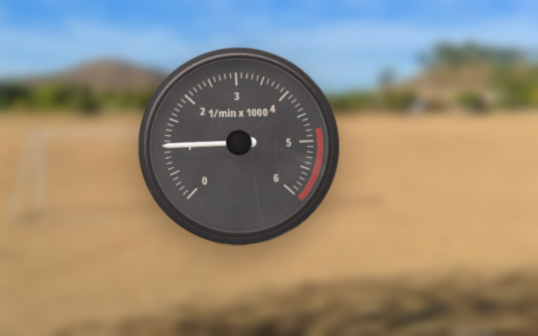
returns 1000 rpm
